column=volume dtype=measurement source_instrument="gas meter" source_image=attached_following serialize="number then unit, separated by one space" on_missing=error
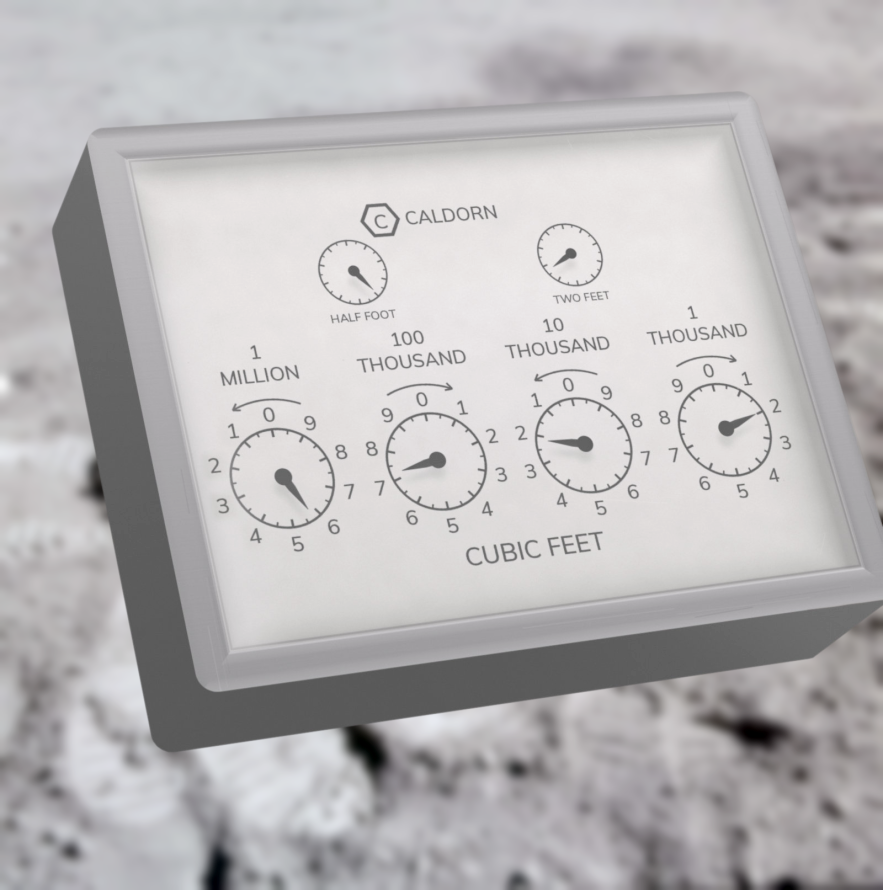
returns 572200 ft³
